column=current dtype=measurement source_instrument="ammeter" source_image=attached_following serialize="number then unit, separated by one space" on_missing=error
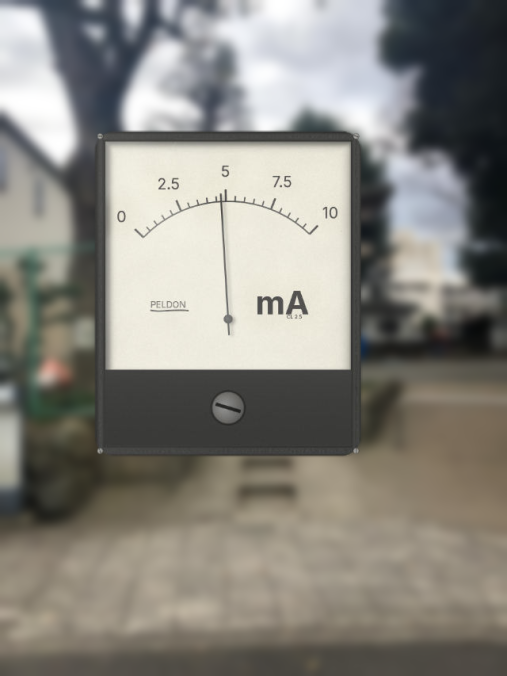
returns 4.75 mA
